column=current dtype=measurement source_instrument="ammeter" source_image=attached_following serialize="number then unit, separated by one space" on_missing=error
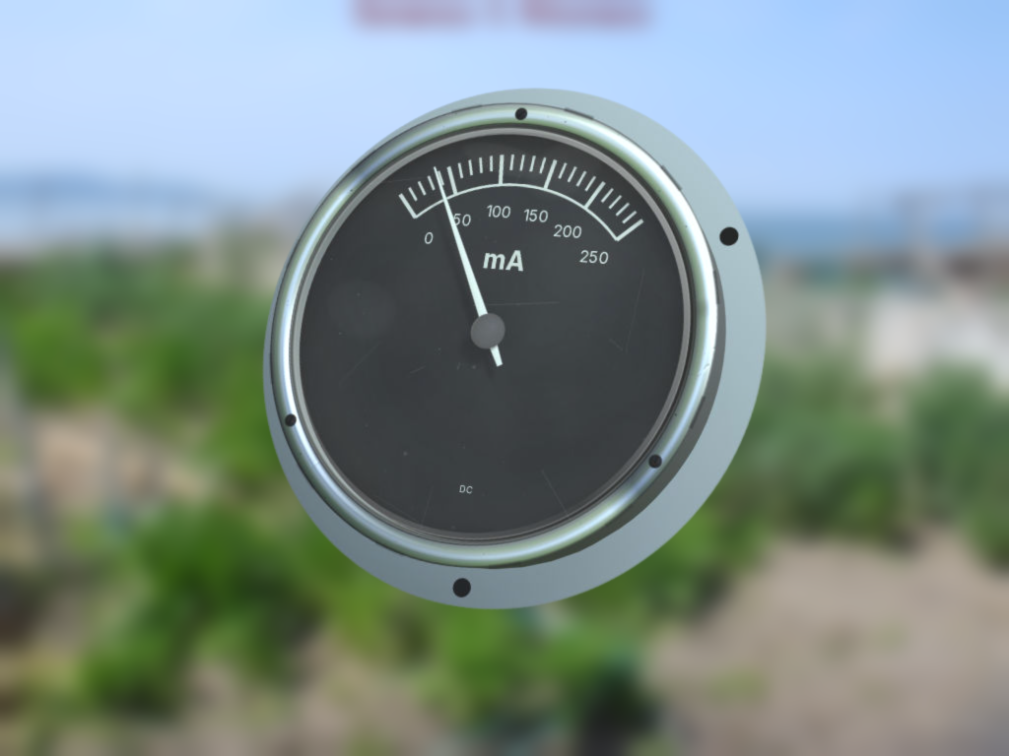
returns 40 mA
